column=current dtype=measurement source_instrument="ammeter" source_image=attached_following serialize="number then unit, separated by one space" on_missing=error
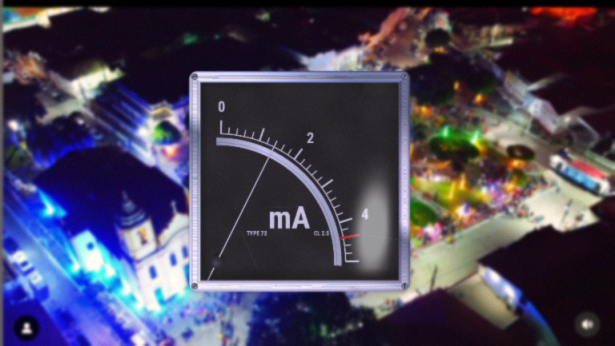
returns 1.4 mA
